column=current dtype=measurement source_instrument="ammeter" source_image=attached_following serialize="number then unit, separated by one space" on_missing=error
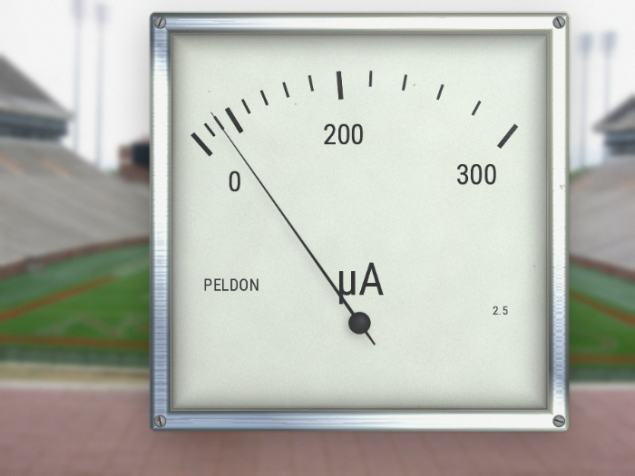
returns 80 µA
